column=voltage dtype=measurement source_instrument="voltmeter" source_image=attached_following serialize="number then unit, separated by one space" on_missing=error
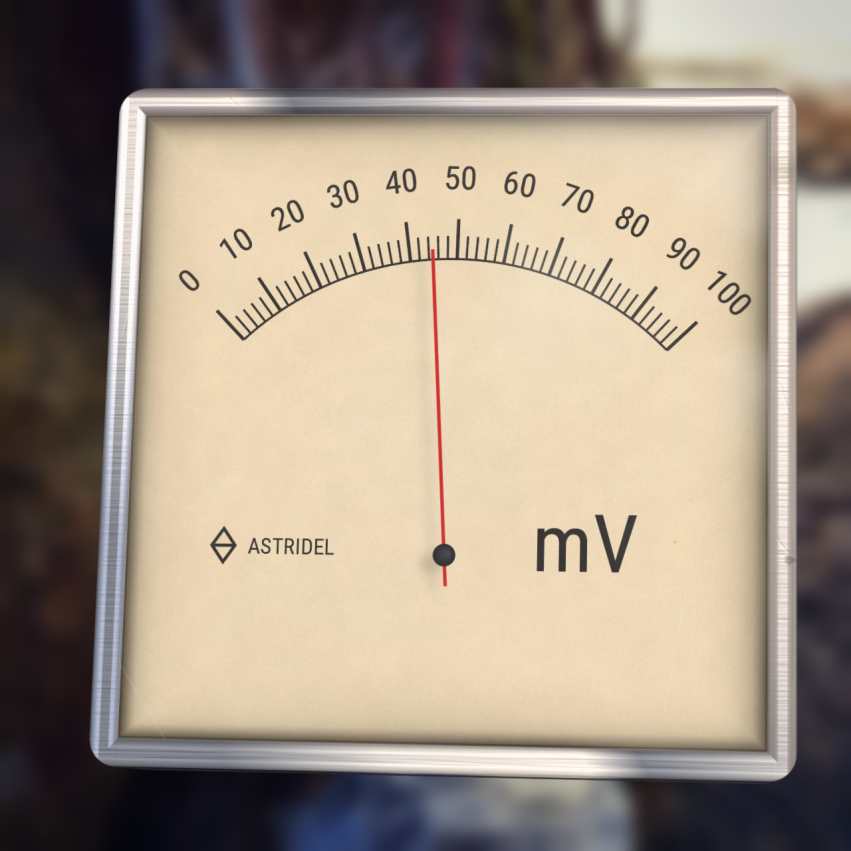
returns 45 mV
